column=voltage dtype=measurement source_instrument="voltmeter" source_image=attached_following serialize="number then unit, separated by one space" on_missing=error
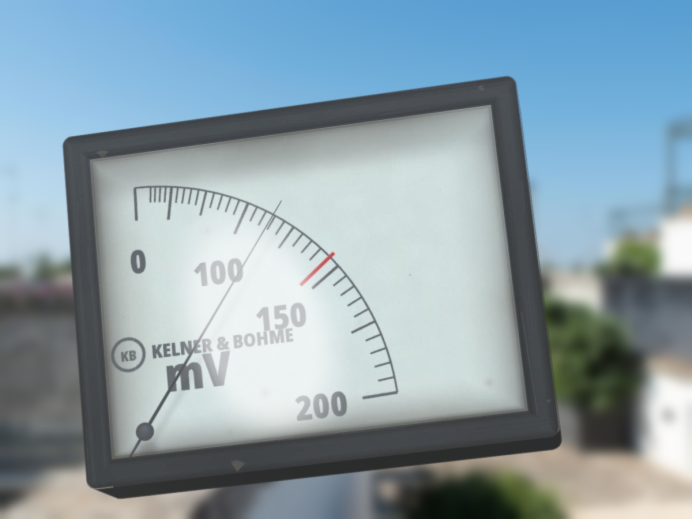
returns 115 mV
